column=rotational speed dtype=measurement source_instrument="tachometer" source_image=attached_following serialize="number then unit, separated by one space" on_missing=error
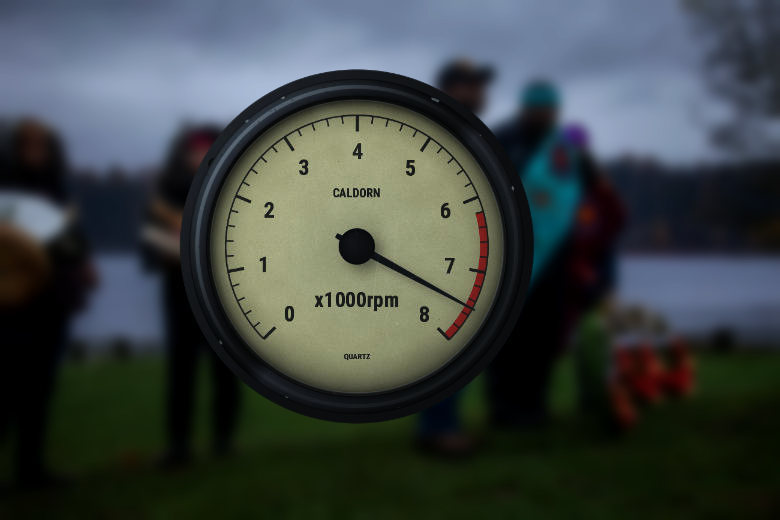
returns 7500 rpm
